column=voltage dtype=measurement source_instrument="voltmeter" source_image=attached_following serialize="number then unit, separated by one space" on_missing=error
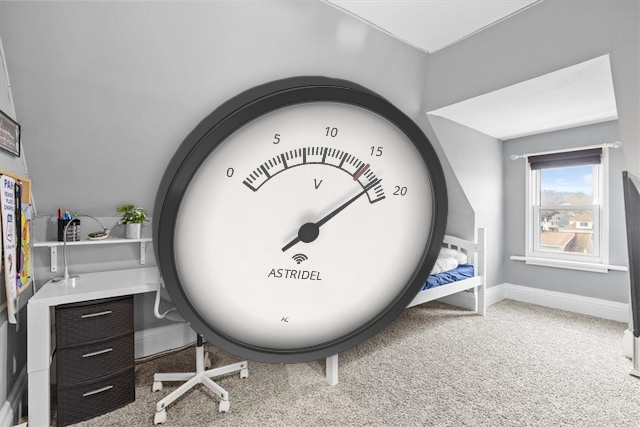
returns 17.5 V
